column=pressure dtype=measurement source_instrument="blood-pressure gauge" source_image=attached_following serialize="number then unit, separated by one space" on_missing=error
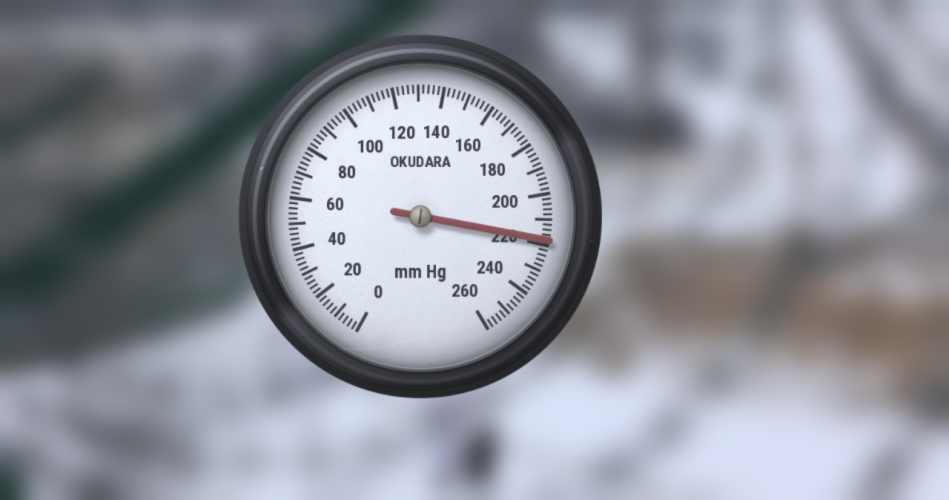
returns 218 mmHg
